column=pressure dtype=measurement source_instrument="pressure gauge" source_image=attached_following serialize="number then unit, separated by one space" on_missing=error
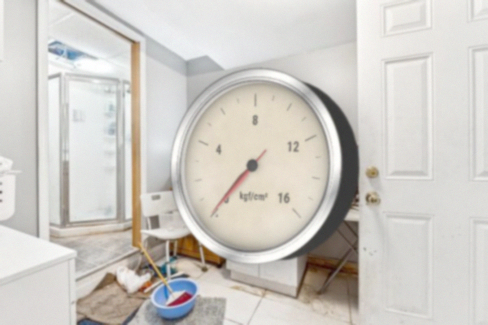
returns 0 kg/cm²
